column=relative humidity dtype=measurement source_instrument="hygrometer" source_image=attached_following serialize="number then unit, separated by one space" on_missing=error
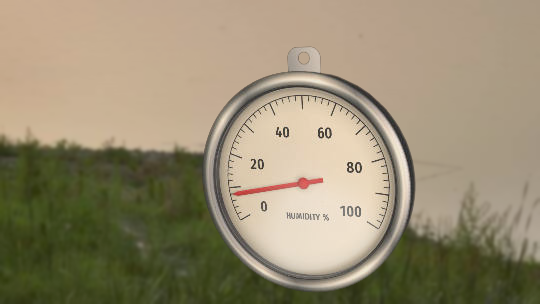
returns 8 %
